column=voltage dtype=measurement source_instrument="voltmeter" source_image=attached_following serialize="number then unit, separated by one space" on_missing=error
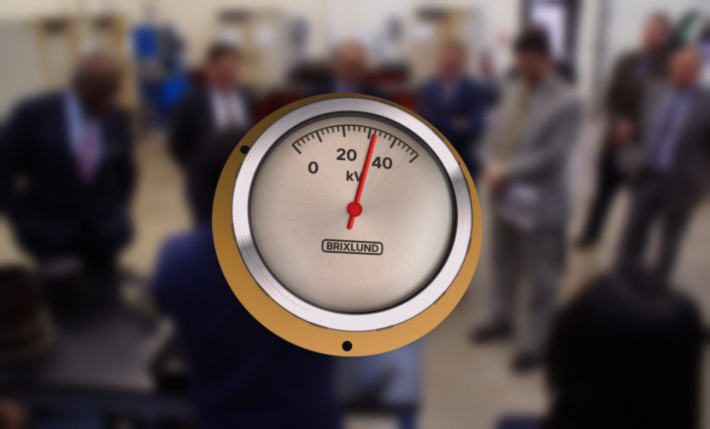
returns 32 kV
